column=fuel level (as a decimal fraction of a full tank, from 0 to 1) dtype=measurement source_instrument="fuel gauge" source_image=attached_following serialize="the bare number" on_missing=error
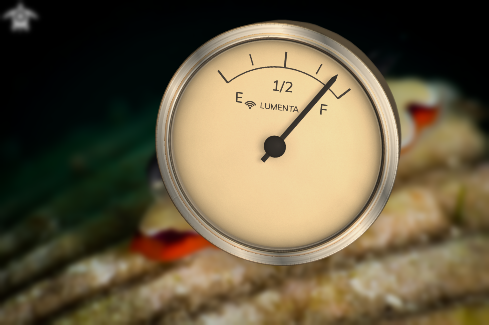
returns 0.875
